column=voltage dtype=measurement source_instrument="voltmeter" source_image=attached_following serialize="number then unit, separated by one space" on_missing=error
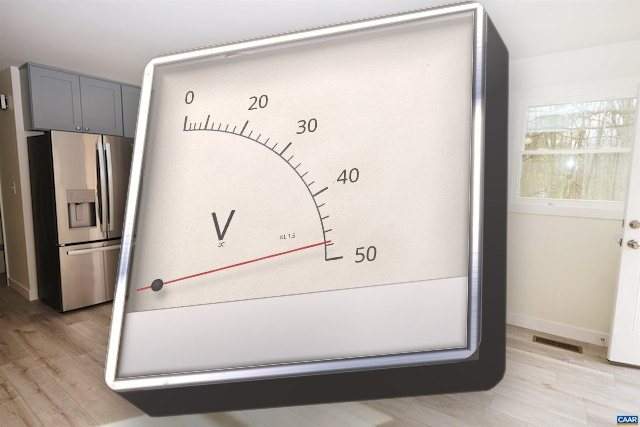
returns 48 V
